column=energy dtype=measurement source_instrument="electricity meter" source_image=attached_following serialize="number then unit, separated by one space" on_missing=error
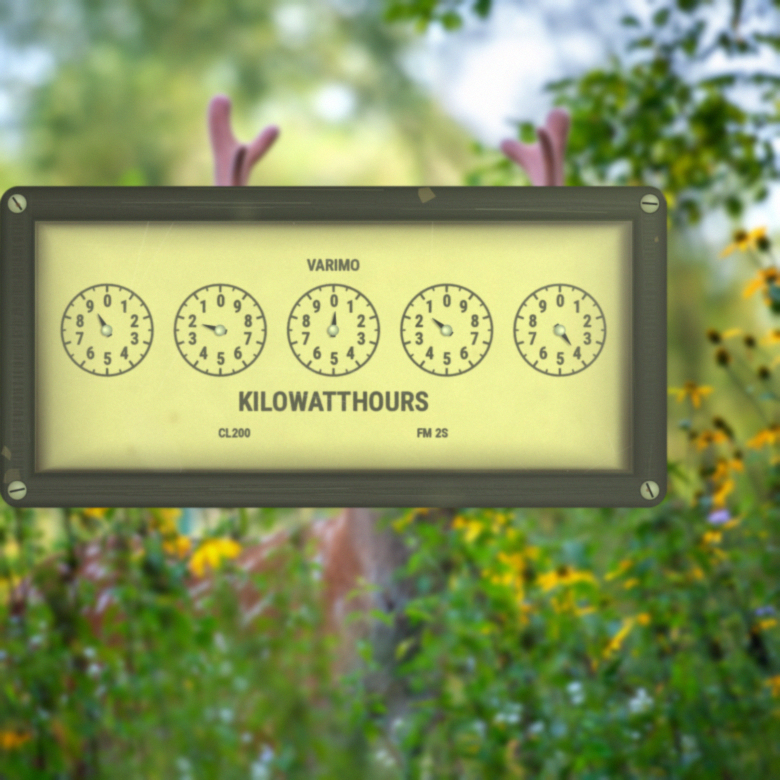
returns 92014 kWh
